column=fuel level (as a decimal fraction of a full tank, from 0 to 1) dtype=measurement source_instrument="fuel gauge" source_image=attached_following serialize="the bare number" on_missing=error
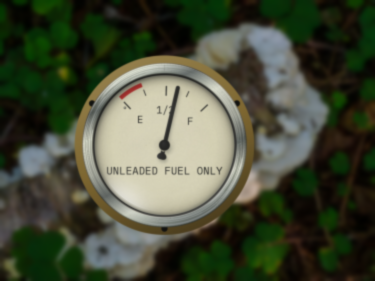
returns 0.625
